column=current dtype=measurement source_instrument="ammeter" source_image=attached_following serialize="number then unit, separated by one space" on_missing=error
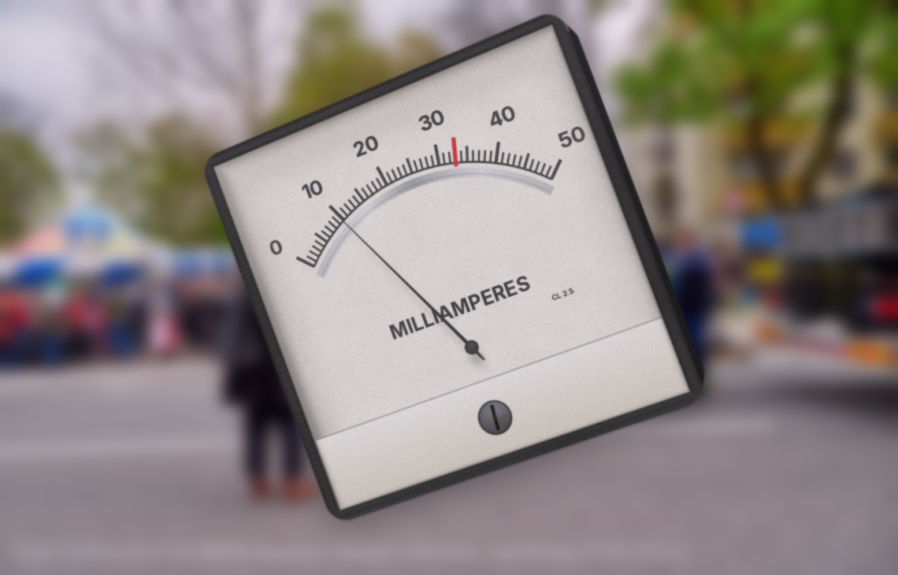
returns 10 mA
